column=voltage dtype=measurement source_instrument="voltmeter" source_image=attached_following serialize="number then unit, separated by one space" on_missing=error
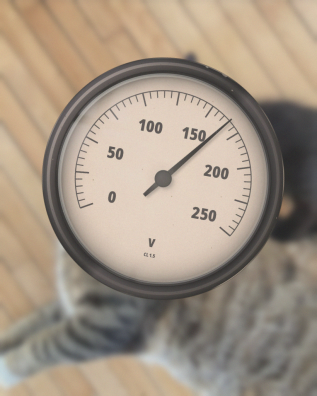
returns 165 V
